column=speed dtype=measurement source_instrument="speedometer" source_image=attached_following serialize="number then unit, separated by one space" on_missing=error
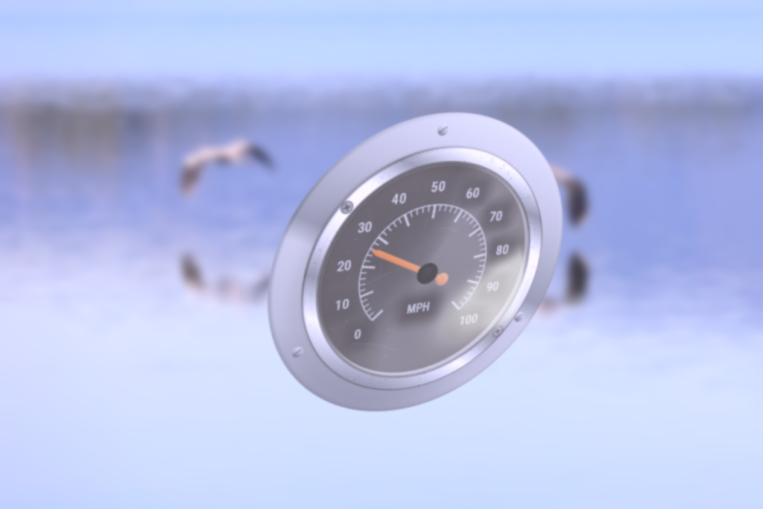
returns 26 mph
